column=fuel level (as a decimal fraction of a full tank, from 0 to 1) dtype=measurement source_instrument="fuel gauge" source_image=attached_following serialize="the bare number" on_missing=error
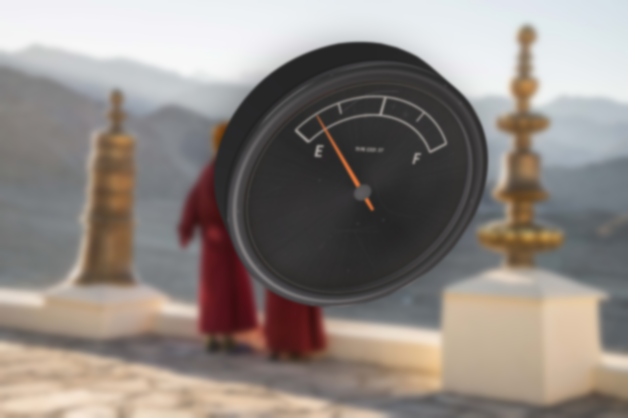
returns 0.125
